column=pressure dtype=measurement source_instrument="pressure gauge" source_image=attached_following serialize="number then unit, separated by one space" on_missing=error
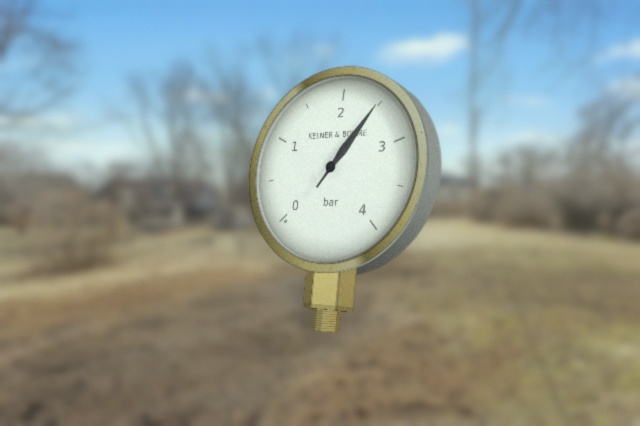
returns 2.5 bar
